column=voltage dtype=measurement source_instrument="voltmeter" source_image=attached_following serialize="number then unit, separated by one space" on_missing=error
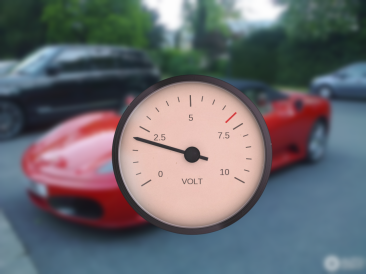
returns 2 V
